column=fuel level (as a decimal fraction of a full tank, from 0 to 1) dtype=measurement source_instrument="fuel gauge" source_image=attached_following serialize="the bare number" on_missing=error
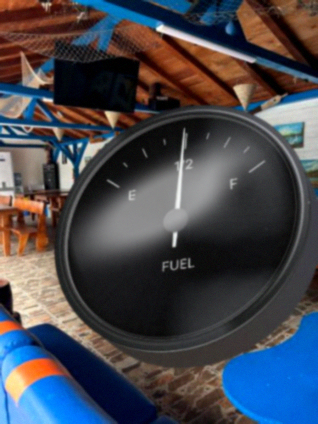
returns 0.5
